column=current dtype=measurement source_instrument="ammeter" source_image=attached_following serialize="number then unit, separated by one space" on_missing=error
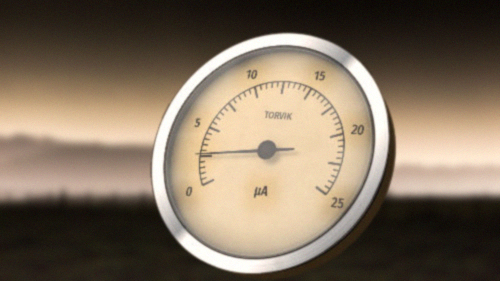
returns 2.5 µA
